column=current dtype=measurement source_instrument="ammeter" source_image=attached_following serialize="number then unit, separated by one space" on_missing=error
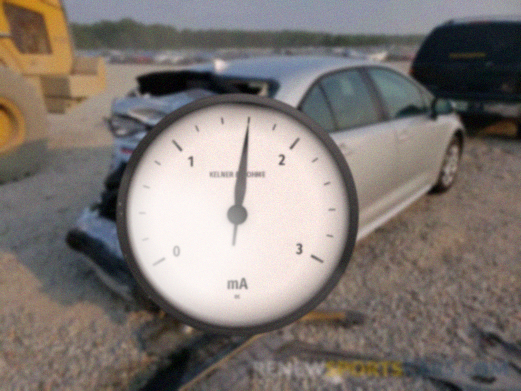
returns 1.6 mA
